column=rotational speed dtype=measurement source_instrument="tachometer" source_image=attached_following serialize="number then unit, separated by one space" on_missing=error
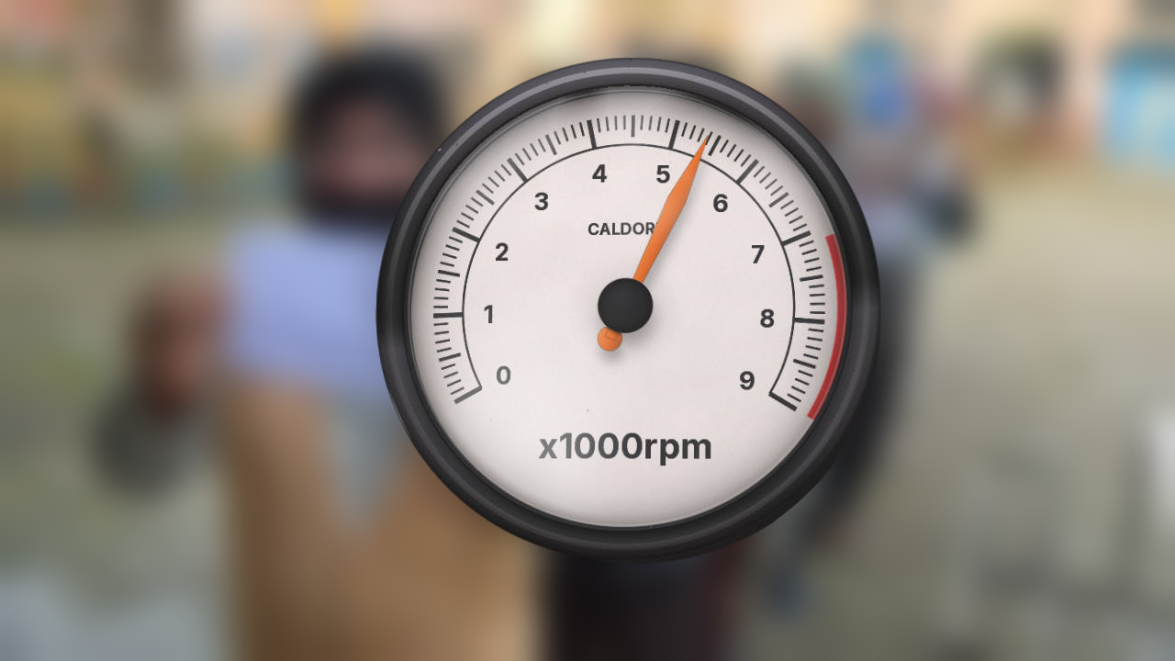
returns 5400 rpm
